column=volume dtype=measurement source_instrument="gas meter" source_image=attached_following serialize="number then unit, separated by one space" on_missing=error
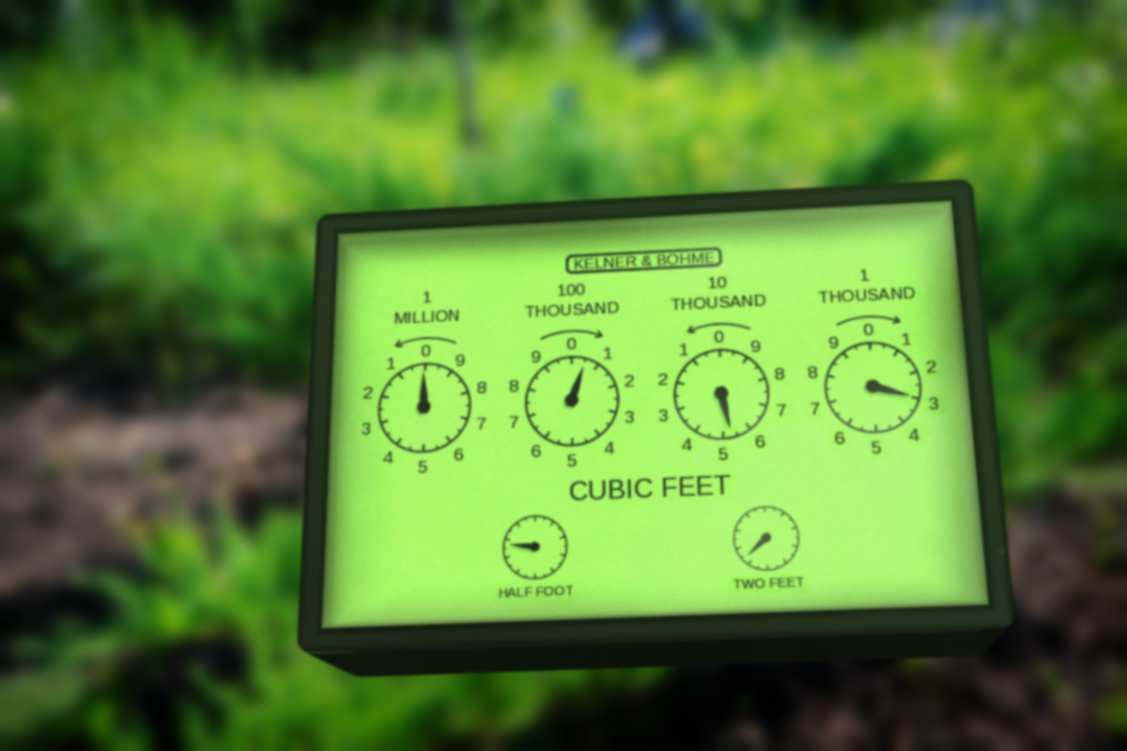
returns 5300 ft³
